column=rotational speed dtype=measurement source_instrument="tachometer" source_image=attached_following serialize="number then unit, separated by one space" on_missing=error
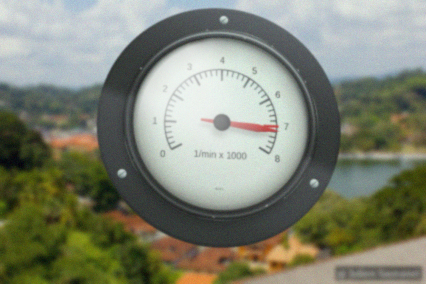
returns 7200 rpm
